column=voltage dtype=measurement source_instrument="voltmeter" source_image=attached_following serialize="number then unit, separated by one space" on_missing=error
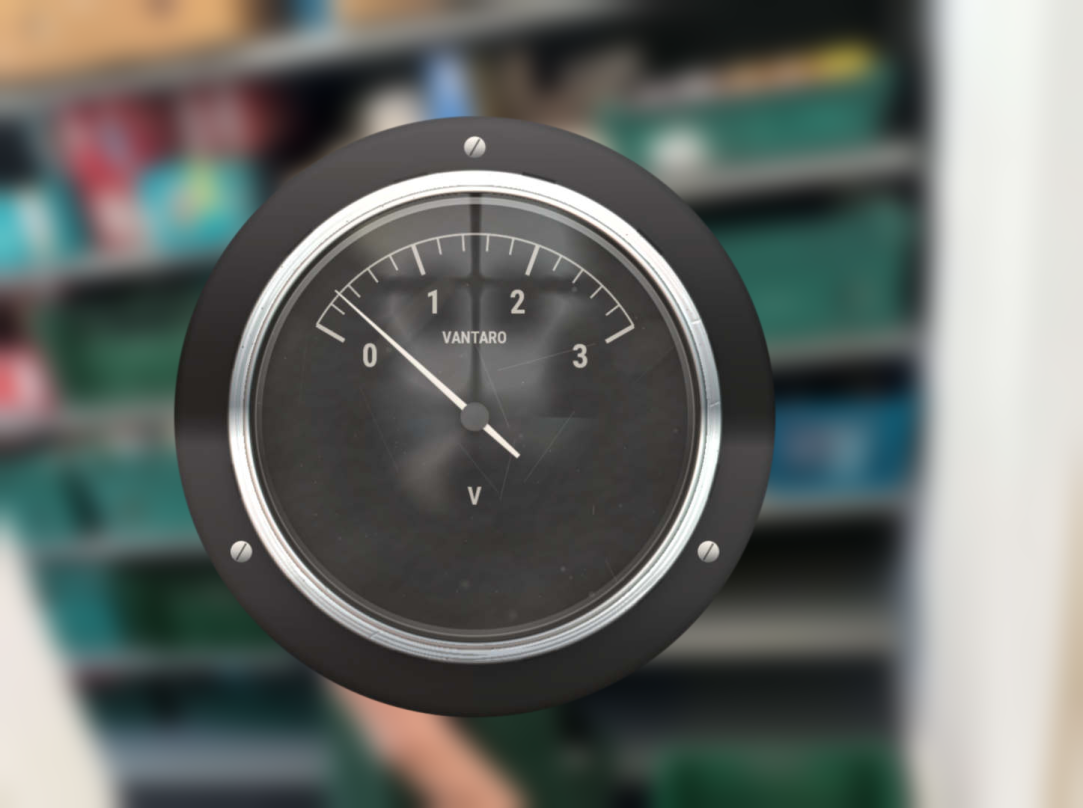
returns 0.3 V
